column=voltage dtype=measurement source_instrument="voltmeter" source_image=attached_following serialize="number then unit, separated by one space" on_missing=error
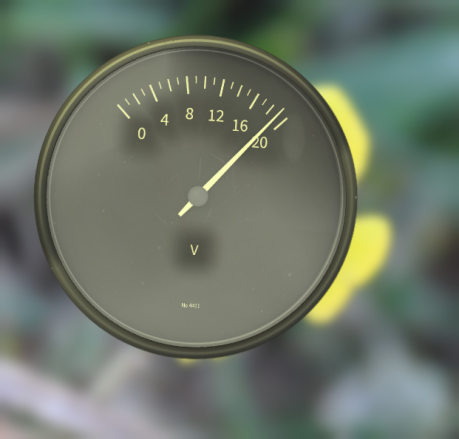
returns 19 V
